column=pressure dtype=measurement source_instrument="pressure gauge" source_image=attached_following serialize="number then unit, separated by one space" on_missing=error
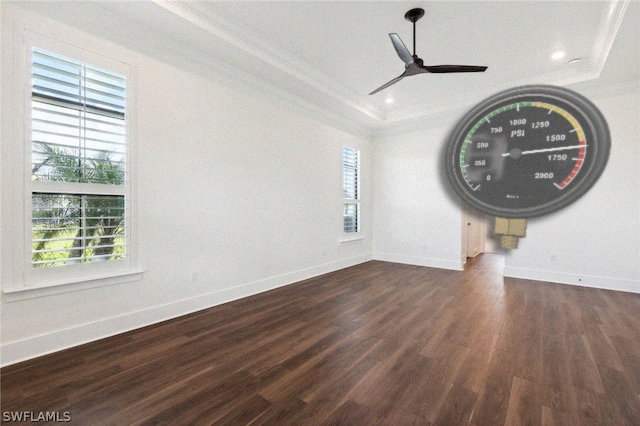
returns 1650 psi
